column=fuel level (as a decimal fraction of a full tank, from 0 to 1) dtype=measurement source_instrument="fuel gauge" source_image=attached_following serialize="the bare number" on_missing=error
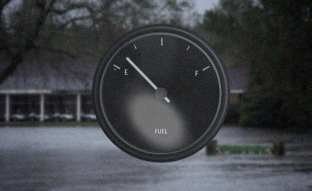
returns 0.125
